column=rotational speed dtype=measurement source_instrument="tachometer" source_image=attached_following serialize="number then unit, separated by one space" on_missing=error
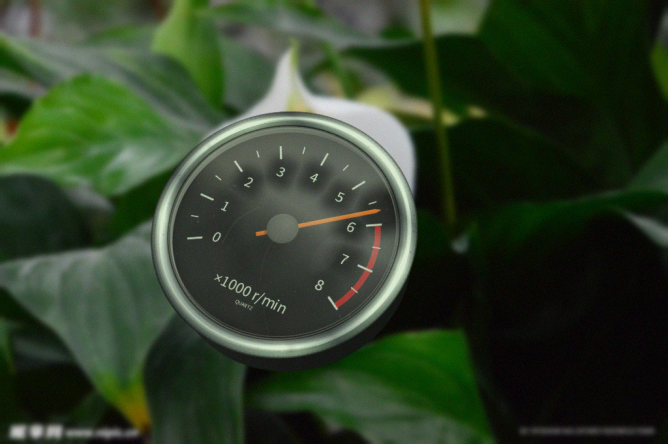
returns 5750 rpm
